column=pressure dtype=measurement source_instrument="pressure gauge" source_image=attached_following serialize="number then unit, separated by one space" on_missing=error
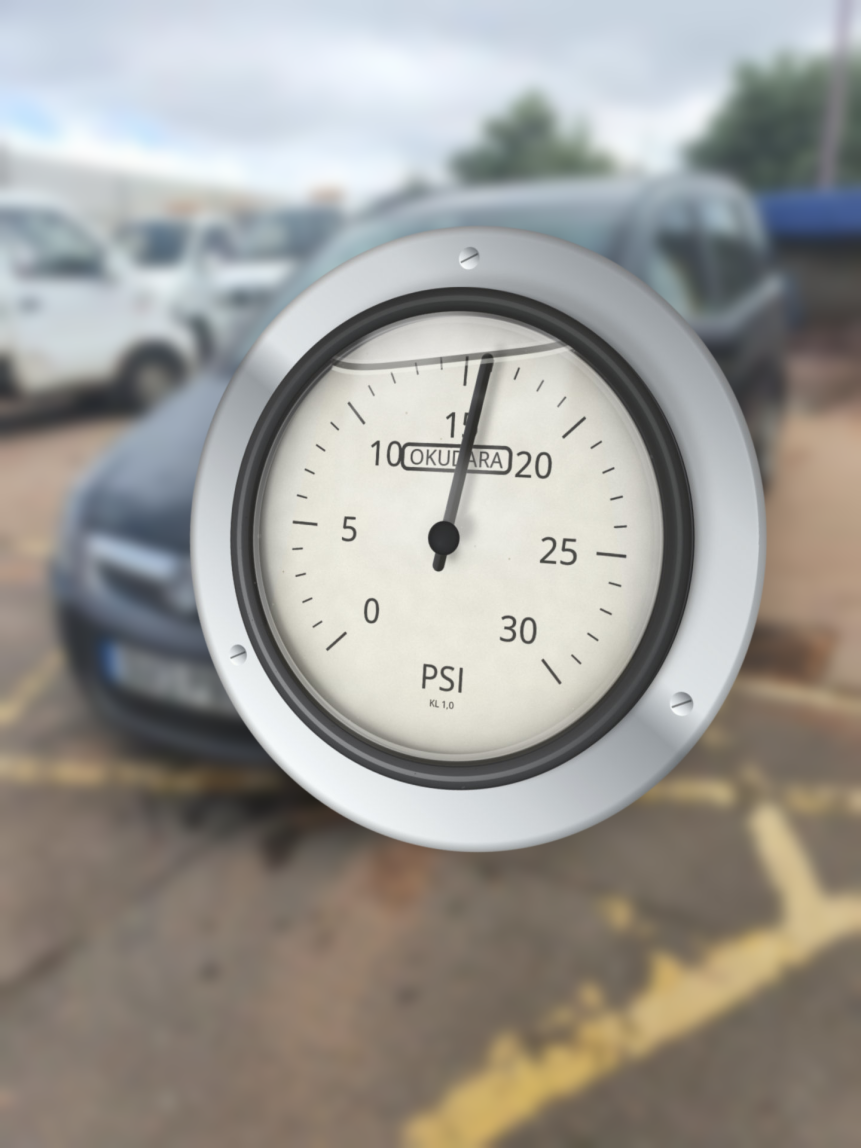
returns 16 psi
